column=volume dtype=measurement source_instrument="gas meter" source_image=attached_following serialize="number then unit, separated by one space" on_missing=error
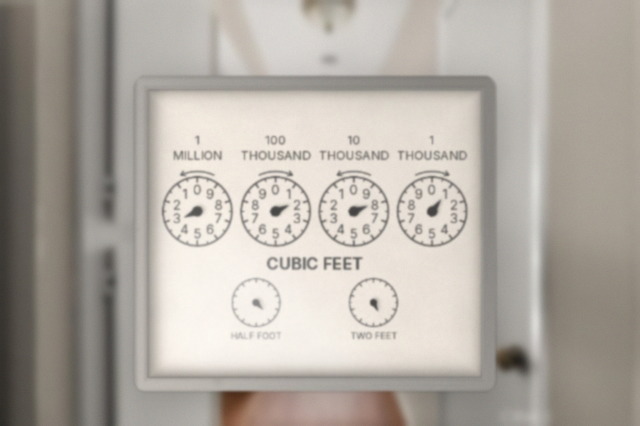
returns 318100 ft³
